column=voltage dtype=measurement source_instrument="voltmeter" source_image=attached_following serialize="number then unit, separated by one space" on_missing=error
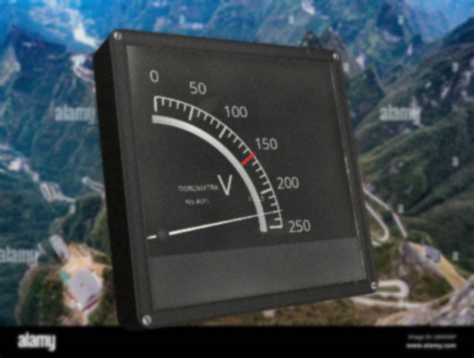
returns 230 V
